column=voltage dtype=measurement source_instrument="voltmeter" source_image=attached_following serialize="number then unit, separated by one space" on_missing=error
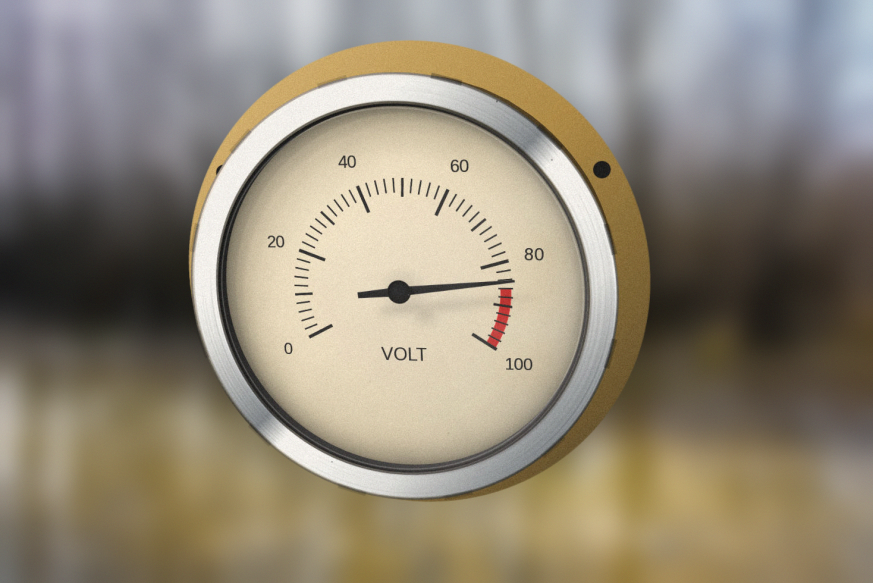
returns 84 V
